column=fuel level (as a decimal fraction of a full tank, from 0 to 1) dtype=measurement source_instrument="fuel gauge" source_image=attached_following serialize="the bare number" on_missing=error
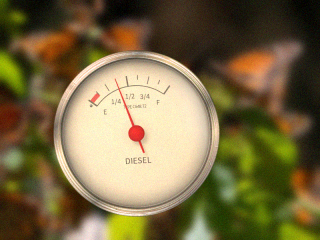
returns 0.375
